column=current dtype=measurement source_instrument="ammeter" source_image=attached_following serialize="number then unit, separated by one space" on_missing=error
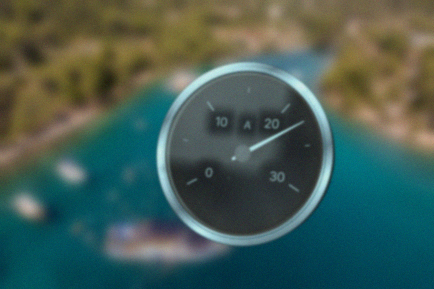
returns 22.5 A
